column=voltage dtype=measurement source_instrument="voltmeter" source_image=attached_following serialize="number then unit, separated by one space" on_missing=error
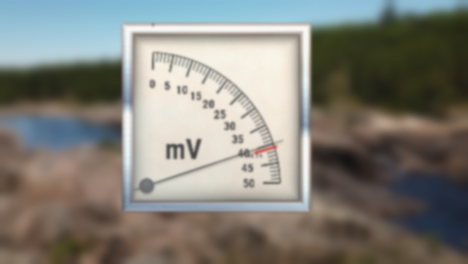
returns 40 mV
